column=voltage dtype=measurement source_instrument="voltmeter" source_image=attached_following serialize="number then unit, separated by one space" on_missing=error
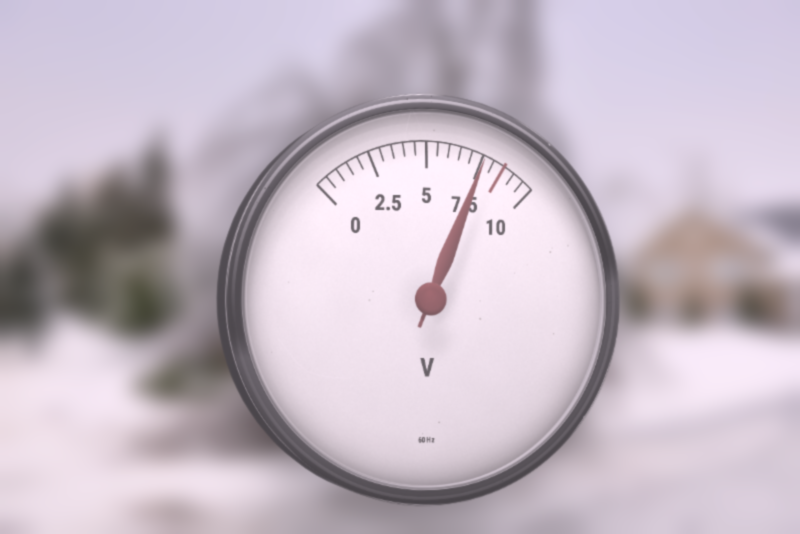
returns 7.5 V
